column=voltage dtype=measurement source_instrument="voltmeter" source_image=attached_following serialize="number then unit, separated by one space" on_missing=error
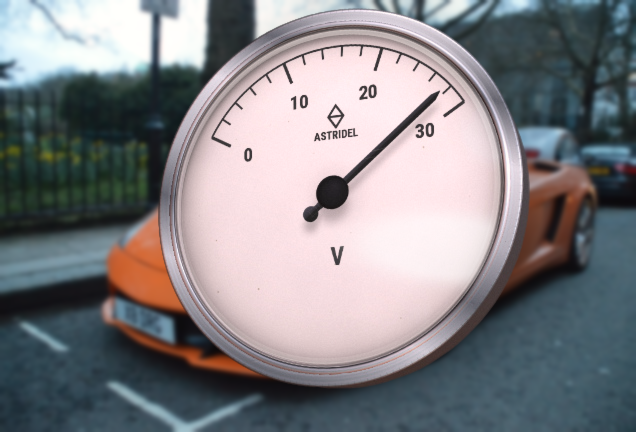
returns 28 V
